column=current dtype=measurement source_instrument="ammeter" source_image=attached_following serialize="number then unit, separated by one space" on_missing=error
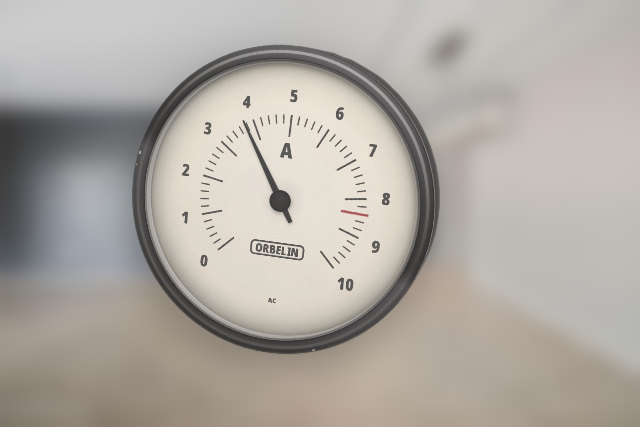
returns 3.8 A
